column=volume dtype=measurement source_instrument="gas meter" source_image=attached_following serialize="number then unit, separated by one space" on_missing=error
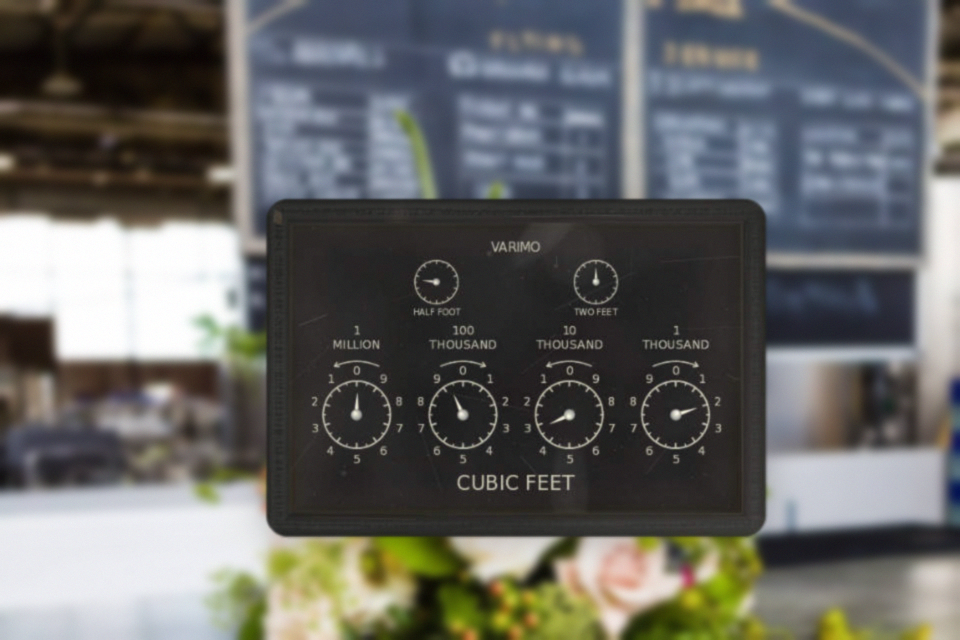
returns 993200 ft³
